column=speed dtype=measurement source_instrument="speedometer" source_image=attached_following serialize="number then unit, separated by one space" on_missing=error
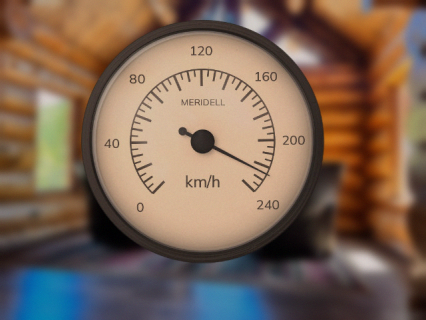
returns 225 km/h
